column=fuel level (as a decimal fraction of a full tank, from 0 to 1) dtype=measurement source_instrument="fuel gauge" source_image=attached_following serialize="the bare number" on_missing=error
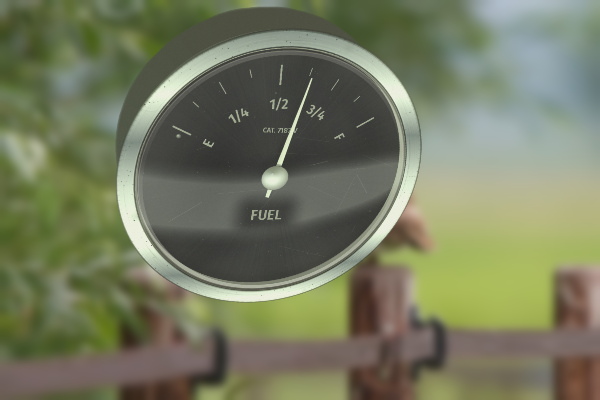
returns 0.625
